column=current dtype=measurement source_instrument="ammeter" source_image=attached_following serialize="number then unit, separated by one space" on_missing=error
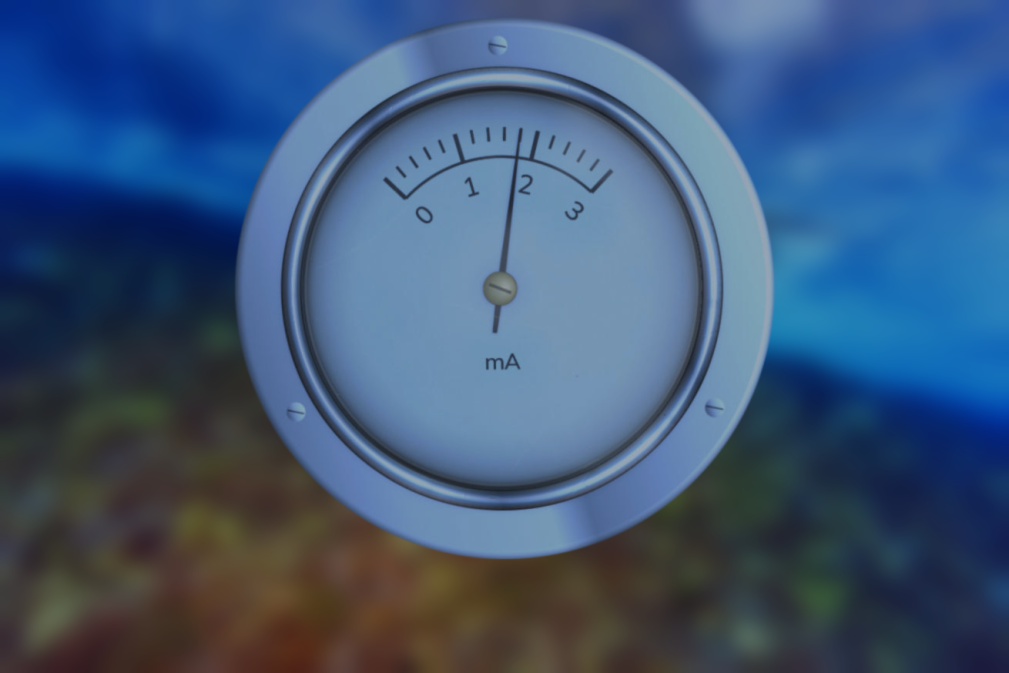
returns 1.8 mA
